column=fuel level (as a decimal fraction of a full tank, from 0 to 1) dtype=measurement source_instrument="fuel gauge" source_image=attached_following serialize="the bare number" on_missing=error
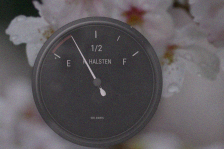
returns 0.25
